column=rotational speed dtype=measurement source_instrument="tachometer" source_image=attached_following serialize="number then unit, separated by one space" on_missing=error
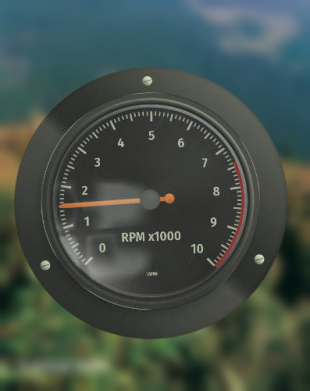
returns 1500 rpm
